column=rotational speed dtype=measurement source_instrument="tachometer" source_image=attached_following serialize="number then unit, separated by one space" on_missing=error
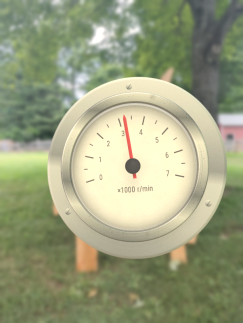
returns 3250 rpm
